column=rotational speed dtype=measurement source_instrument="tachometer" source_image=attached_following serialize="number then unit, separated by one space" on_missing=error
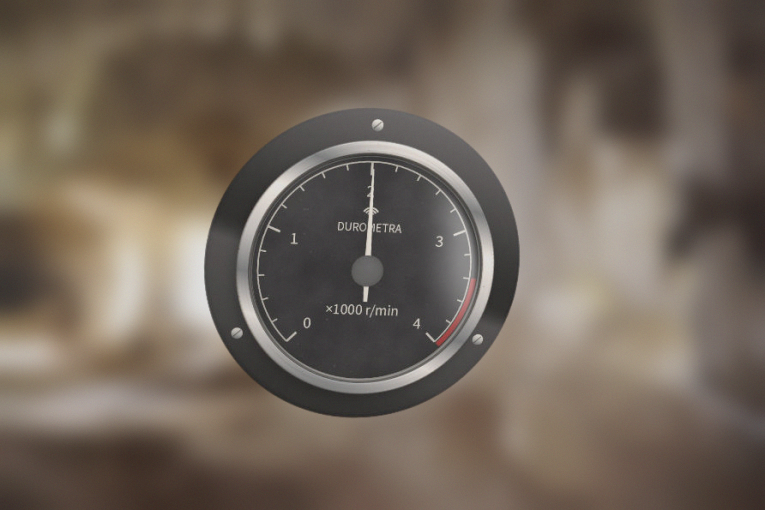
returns 2000 rpm
